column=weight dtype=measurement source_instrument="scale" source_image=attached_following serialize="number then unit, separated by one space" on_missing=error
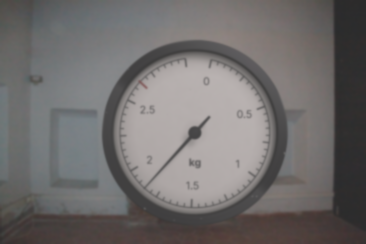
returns 1.85 kg
